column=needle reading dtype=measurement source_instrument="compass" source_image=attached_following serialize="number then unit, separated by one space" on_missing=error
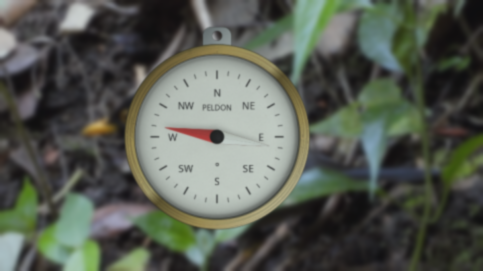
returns 280 °
